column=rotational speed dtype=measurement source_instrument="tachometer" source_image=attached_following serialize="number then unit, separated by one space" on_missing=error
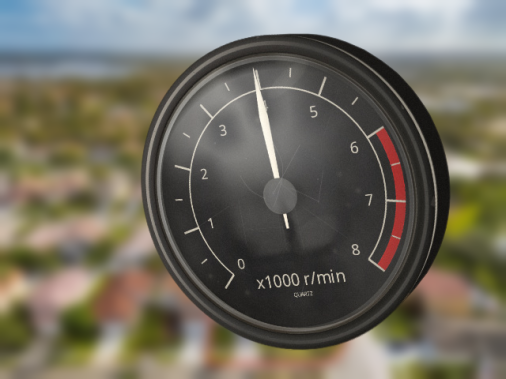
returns 4000 rpm
